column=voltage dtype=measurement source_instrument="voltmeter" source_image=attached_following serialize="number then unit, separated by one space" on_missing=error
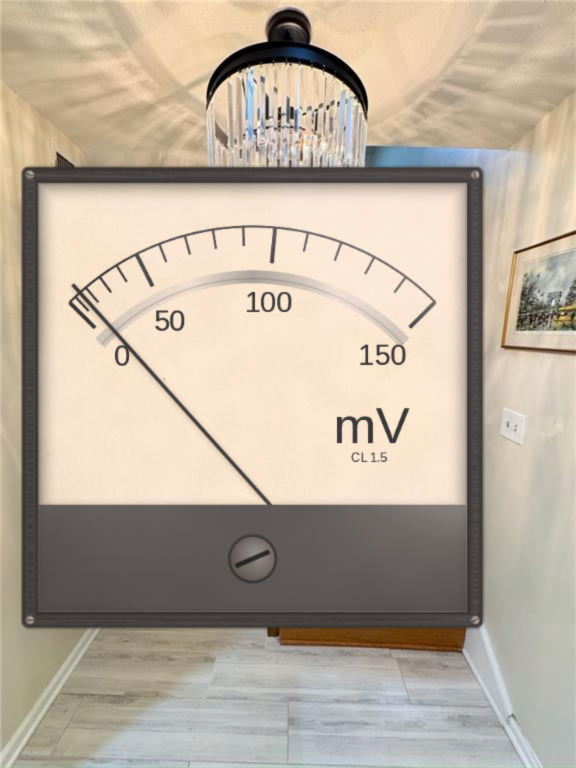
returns 15 mV
